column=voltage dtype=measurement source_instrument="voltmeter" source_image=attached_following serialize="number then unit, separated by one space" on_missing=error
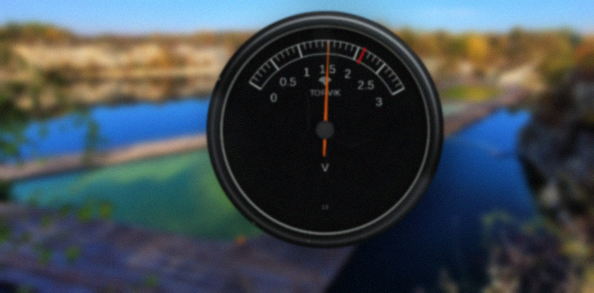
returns 1.5 V
